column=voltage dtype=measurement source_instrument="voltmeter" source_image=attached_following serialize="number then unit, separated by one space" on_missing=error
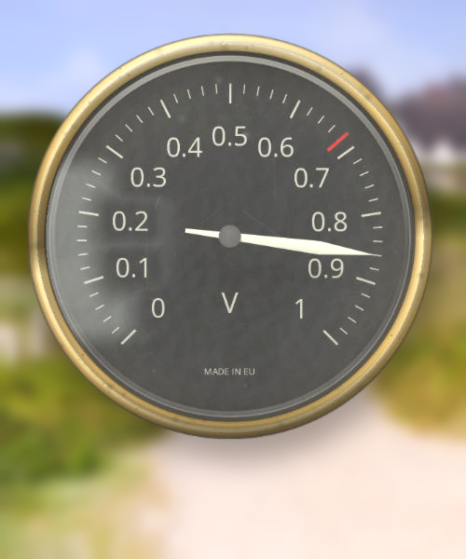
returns 0.86 V
